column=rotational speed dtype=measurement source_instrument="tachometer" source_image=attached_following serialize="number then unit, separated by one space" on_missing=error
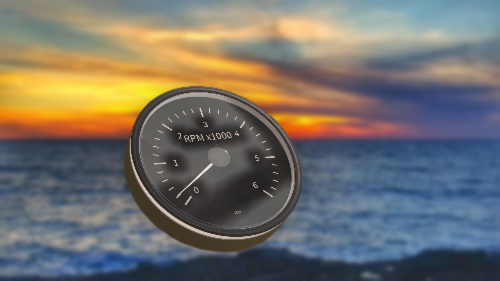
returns 200 rpm
